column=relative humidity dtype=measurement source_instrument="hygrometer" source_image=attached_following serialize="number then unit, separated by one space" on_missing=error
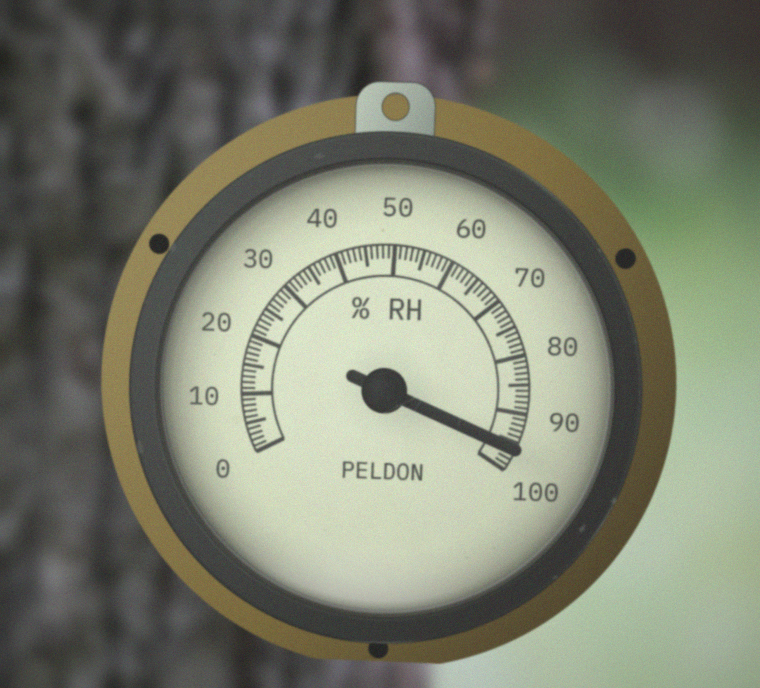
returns 96 %
